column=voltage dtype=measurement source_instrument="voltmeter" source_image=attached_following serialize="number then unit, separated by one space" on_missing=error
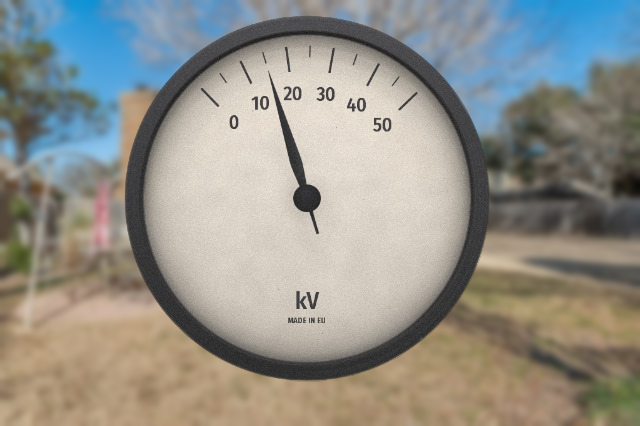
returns 15 kV
